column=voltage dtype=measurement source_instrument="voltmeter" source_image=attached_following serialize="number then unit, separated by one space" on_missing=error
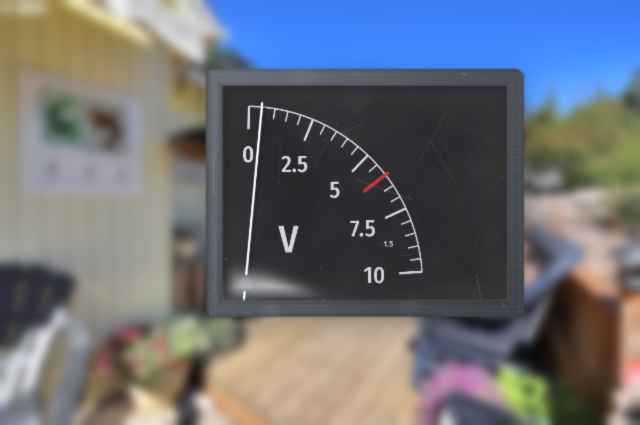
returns 0.5 V
